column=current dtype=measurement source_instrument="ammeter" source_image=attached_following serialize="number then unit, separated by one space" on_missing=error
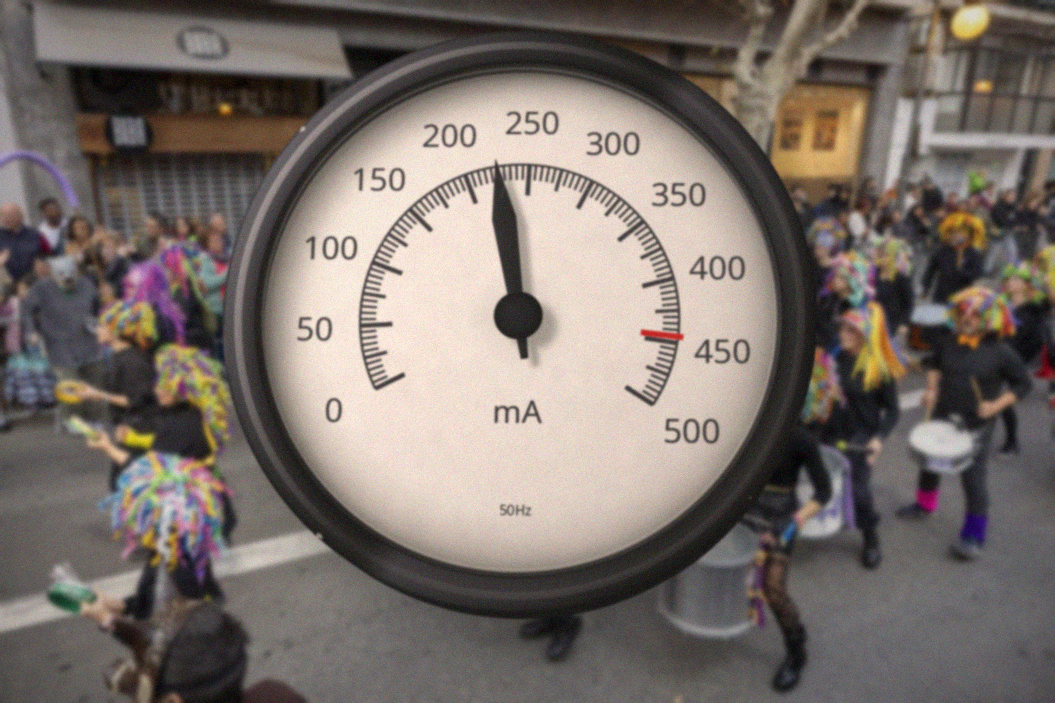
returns 225 mA
